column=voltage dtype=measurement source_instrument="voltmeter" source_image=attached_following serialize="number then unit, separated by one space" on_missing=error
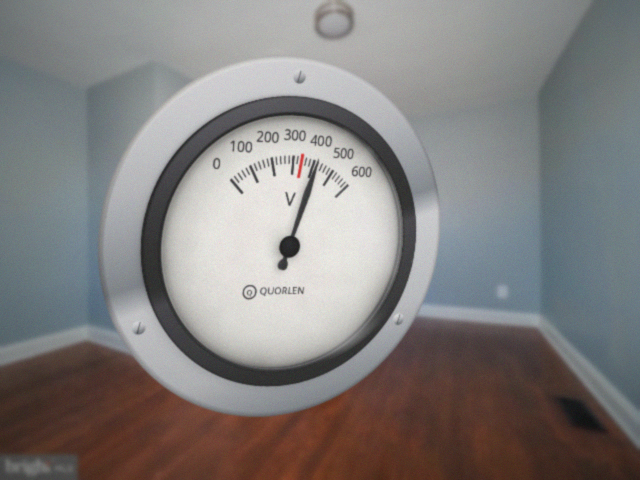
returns 400 V
